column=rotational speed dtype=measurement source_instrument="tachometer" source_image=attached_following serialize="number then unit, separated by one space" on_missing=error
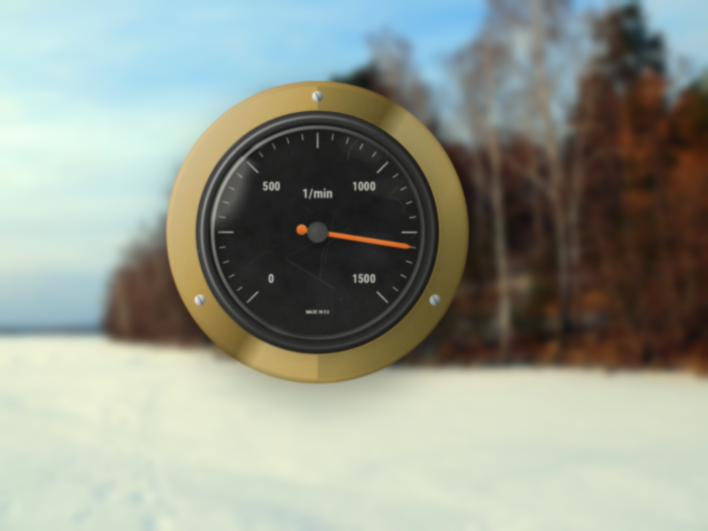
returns 1300 rpm
